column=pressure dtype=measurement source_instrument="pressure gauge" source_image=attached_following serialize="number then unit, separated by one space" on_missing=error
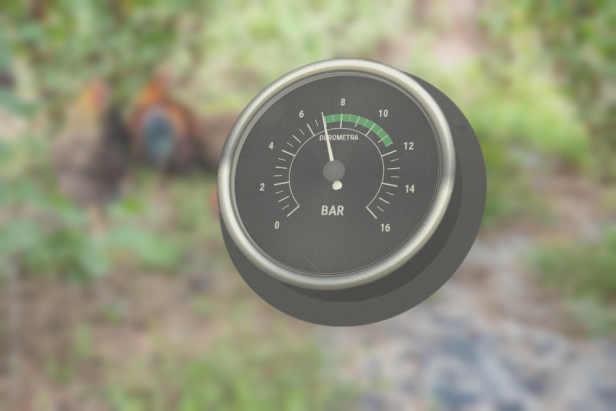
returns 7 bar
